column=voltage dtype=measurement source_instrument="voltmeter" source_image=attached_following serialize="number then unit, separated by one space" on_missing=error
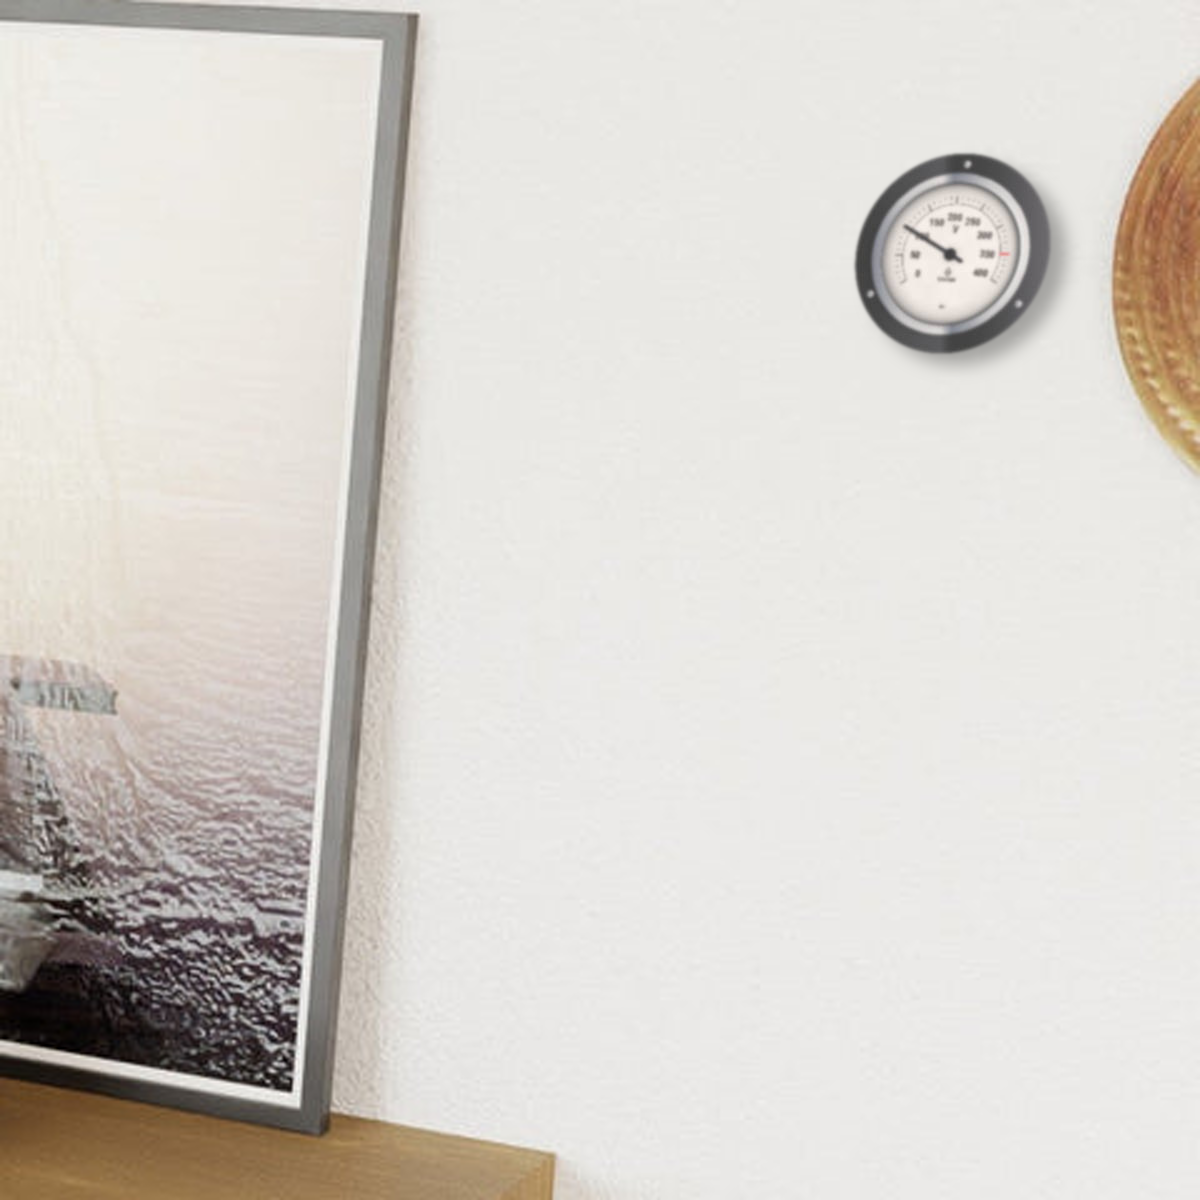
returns 100 V
